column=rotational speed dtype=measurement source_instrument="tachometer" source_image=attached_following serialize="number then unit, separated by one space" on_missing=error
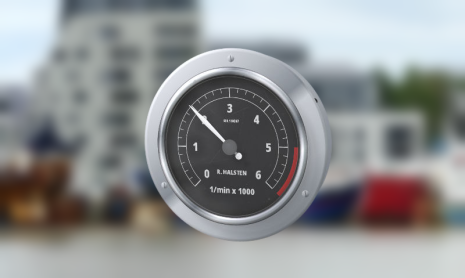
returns 2000 rpm
